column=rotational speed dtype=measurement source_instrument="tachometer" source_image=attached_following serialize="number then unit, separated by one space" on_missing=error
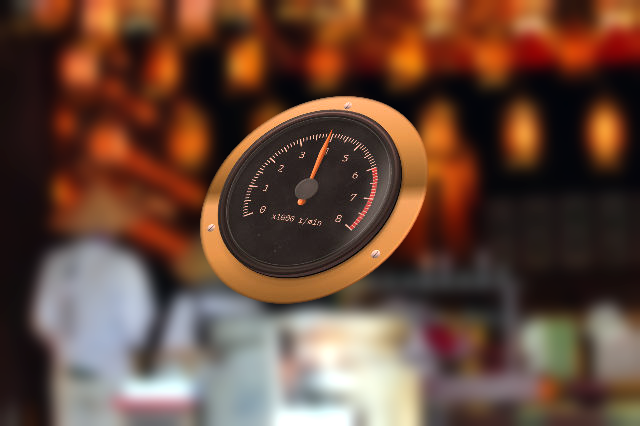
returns 4000 rpm
